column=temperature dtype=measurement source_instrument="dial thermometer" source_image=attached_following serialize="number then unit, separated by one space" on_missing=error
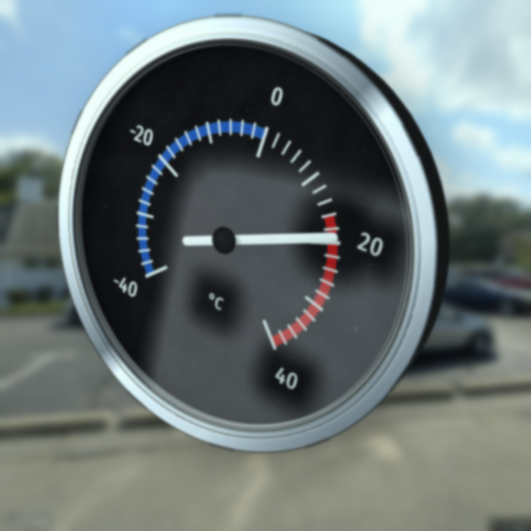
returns 19 °C
